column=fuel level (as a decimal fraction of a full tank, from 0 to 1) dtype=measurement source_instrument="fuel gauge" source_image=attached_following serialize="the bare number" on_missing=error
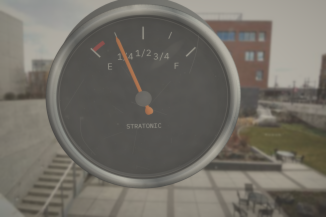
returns 0.25
